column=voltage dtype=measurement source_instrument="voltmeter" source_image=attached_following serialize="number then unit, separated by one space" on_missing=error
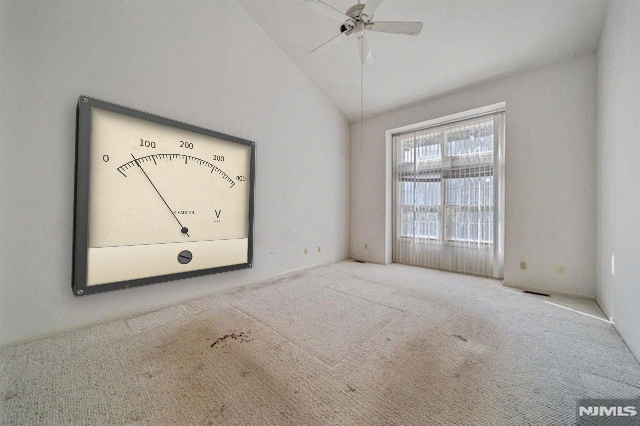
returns 50 V
